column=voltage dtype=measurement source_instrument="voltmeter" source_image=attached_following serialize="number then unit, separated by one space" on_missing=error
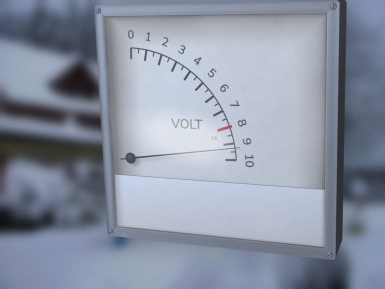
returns 9.25 V
